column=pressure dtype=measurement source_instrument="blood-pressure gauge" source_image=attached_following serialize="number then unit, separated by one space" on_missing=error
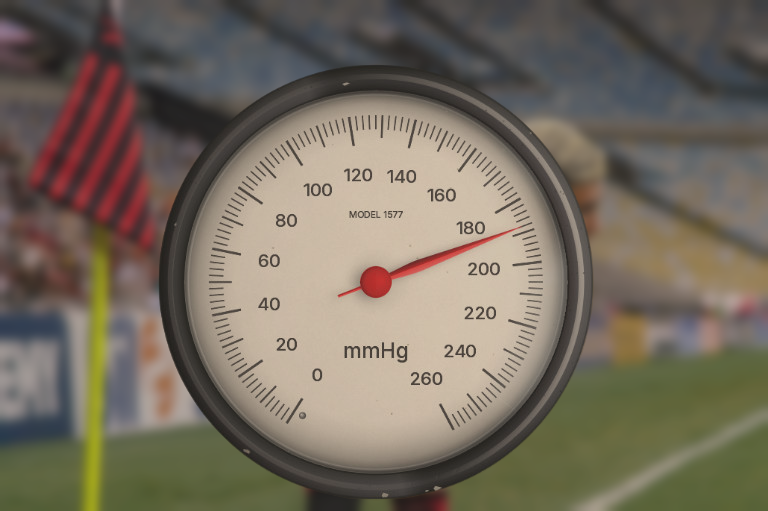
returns 188 mmHg
